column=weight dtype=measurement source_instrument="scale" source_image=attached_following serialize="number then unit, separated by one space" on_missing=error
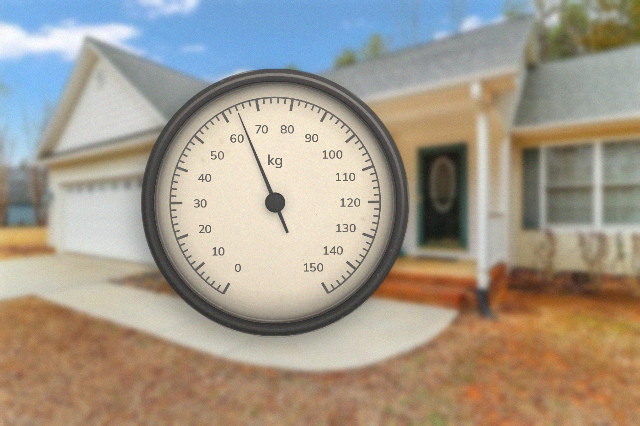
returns 64 kg
